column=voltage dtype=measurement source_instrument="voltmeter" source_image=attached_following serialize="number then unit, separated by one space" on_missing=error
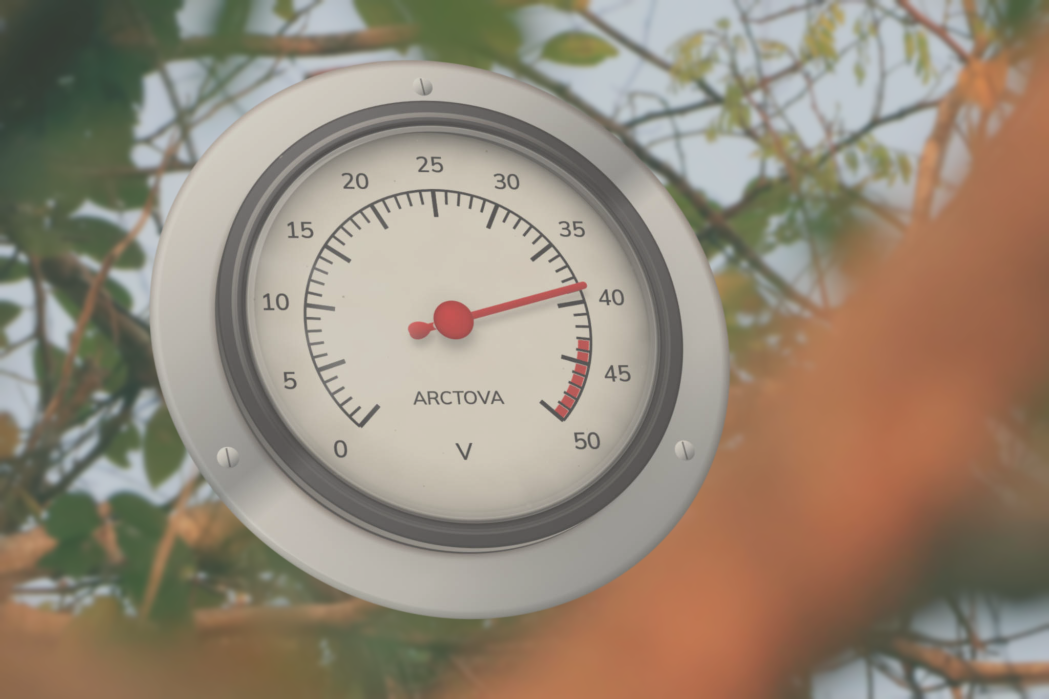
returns 39 V
